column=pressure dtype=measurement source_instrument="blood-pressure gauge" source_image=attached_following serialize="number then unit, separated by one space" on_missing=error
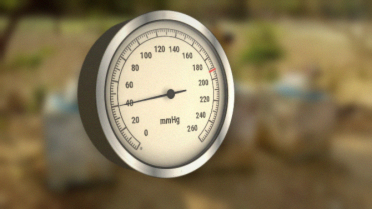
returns 40 mmHg
